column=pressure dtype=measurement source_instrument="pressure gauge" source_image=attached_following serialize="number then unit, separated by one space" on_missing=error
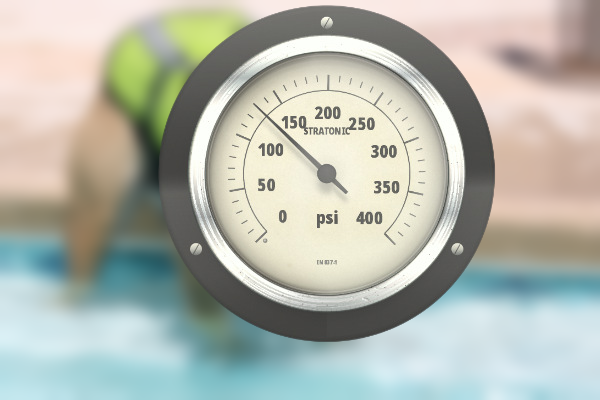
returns 130 psi
